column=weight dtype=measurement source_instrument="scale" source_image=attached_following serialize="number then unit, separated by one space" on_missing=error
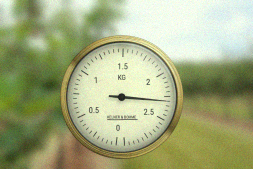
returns 2.3 kg
